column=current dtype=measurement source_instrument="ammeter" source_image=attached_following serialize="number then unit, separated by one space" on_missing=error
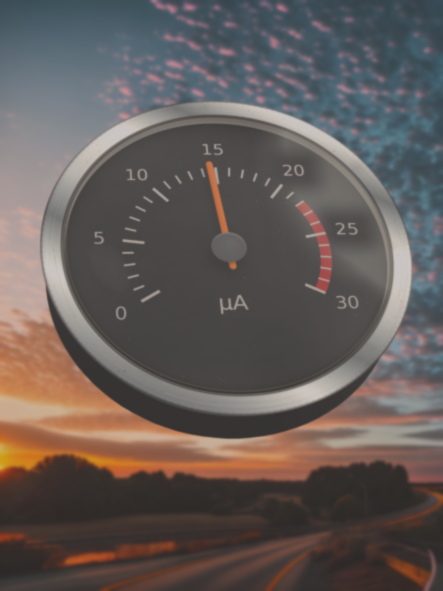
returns 14.5 µA
